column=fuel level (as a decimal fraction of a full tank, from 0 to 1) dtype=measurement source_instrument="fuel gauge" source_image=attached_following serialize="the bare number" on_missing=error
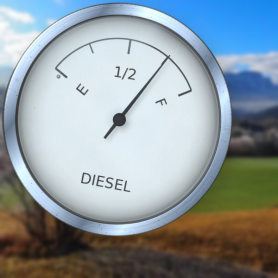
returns 0.75
